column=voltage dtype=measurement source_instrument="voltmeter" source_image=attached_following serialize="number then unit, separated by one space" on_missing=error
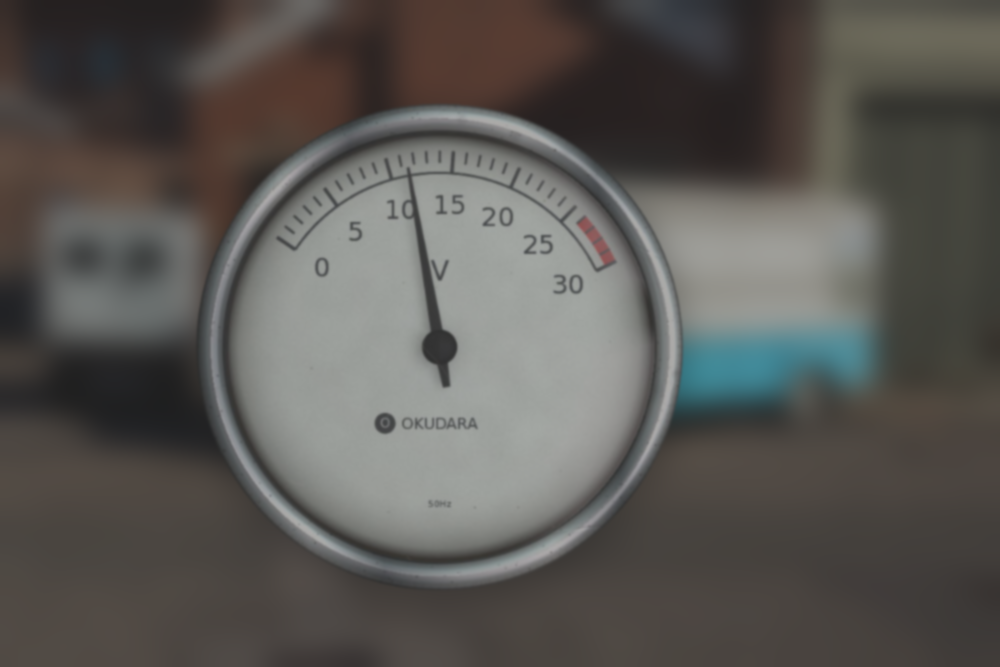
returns 11.5 V
